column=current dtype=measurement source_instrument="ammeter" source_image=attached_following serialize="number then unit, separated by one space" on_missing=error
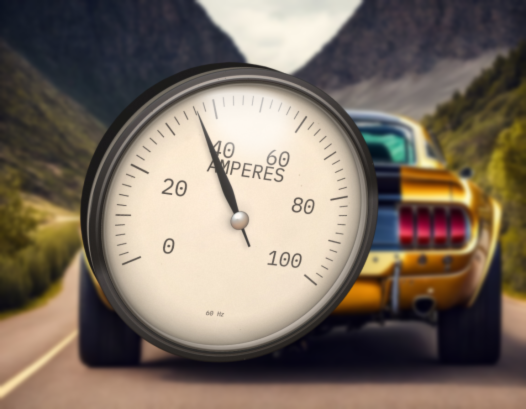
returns 36 A
